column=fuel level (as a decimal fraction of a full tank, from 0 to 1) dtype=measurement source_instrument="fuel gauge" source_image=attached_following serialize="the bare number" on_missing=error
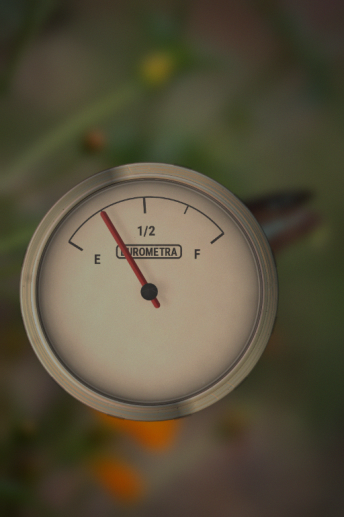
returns 0.25
